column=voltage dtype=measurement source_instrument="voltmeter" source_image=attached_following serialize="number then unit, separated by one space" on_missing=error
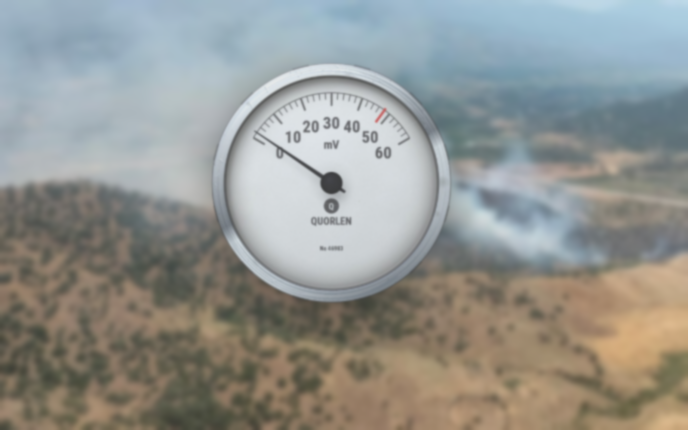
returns 2 mV
